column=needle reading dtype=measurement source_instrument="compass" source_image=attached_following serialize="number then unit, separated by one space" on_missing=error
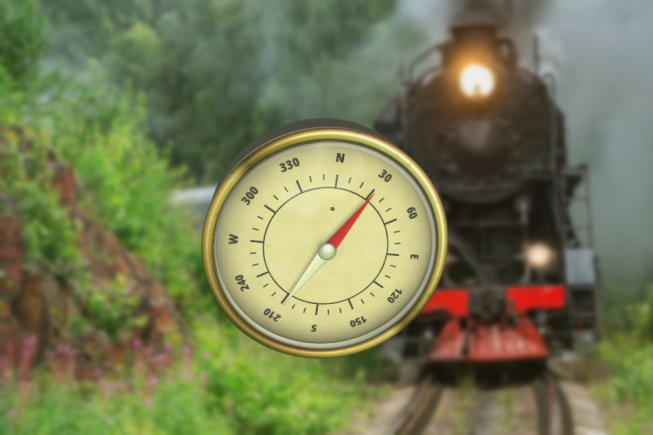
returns 30 °
